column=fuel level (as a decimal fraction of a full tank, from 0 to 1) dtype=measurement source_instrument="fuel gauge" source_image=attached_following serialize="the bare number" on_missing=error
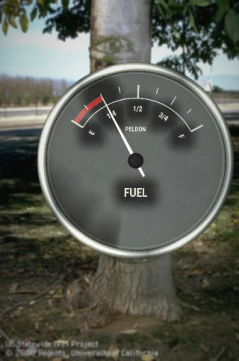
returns 0.25
